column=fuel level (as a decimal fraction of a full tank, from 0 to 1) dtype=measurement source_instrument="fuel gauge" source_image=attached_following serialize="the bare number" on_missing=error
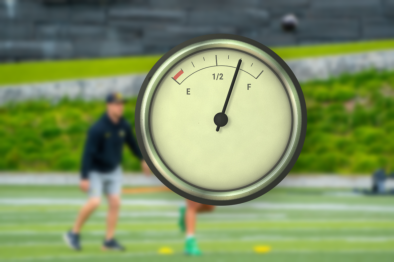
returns 0.75
